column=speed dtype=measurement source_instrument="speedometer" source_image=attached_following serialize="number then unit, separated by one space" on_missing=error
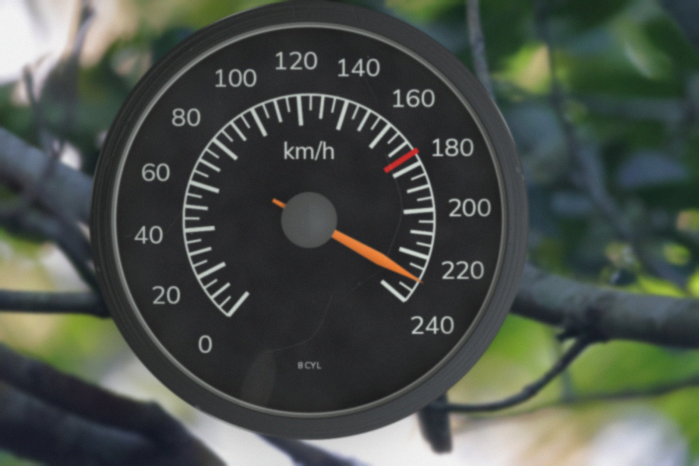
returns 230 km/h
